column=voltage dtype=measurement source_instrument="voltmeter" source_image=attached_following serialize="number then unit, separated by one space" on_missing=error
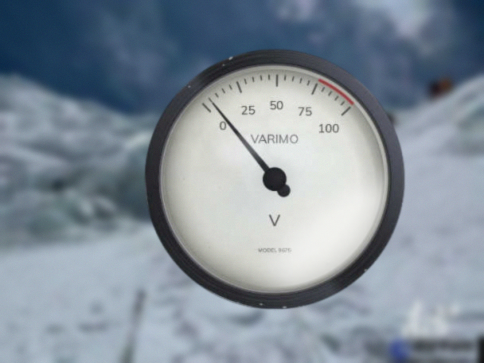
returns 5 V
